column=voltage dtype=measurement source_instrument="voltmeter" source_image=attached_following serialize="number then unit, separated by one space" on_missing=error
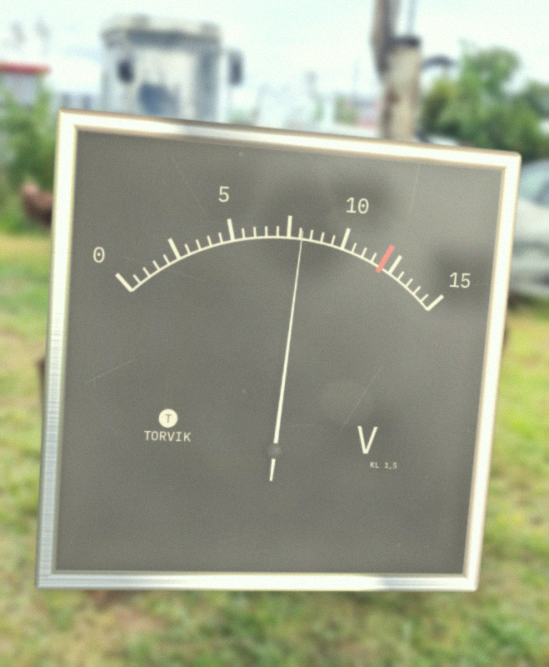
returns 8 V
